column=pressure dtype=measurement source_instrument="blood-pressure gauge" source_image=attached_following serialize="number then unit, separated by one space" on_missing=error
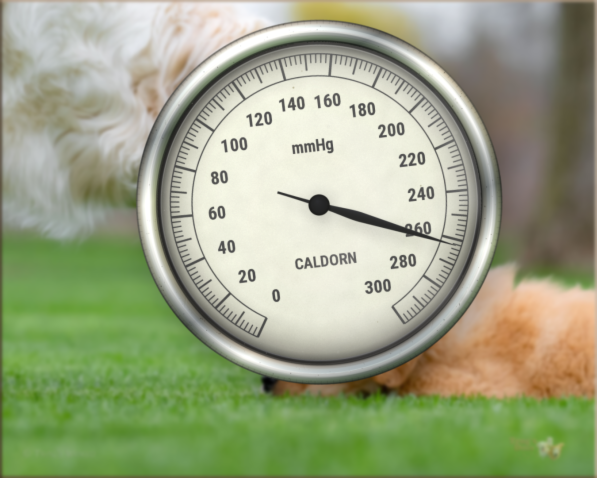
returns 262 mmHg
